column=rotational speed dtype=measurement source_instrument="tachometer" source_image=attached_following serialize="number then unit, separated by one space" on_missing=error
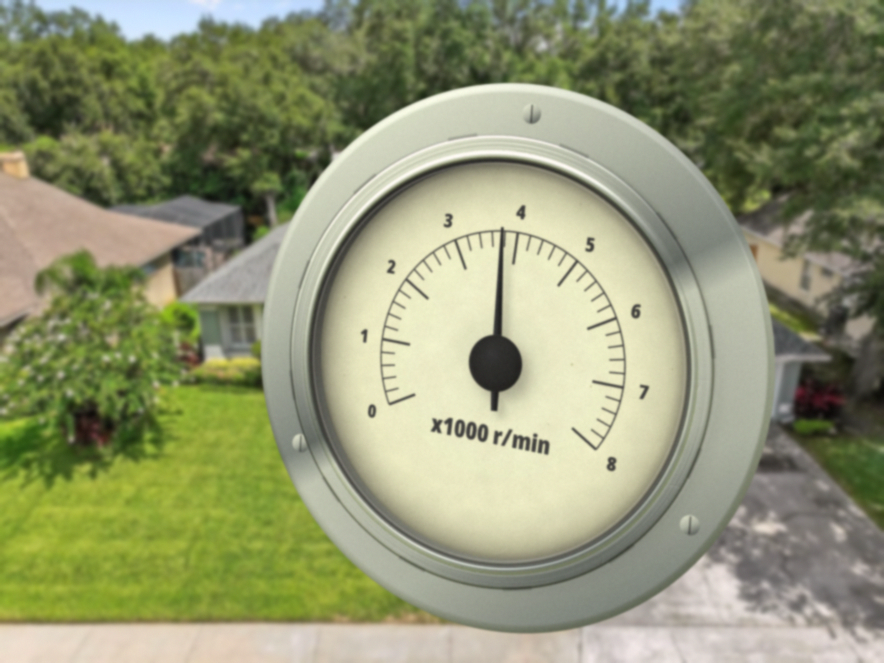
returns 3800 rpm
